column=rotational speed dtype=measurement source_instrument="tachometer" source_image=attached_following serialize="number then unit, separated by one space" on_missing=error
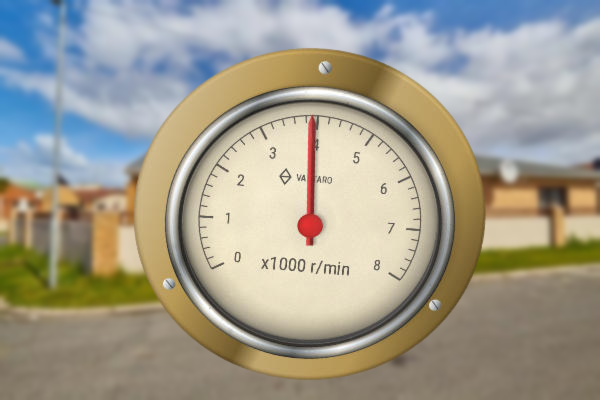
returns 3900 rpm
